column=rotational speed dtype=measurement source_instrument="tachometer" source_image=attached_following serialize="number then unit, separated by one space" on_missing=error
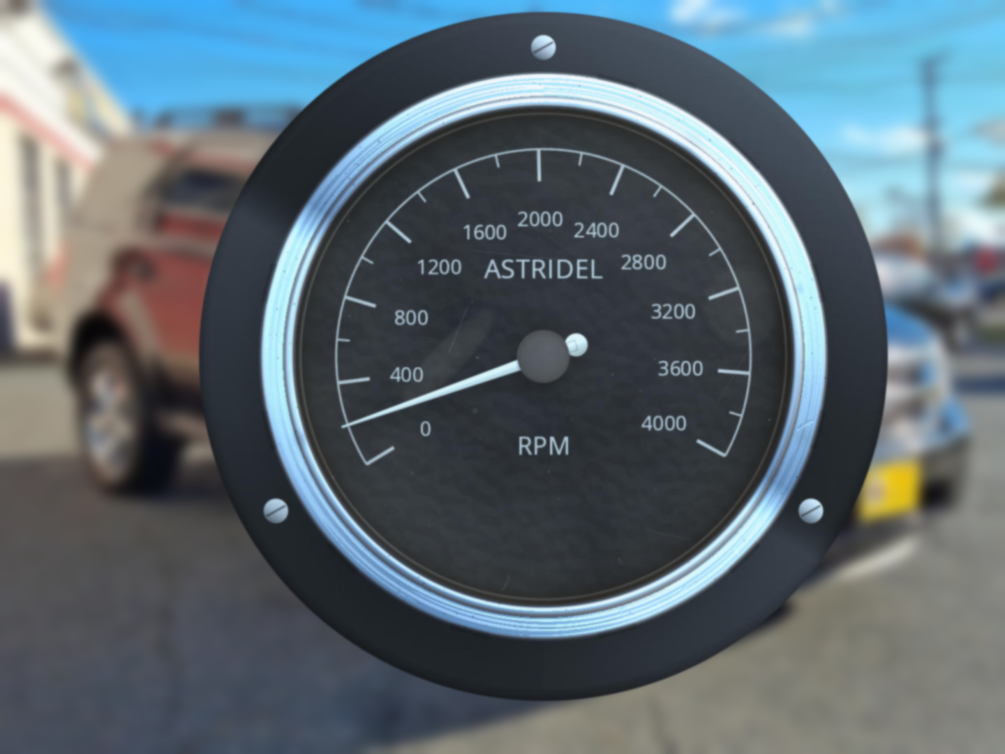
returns 200 rpm
